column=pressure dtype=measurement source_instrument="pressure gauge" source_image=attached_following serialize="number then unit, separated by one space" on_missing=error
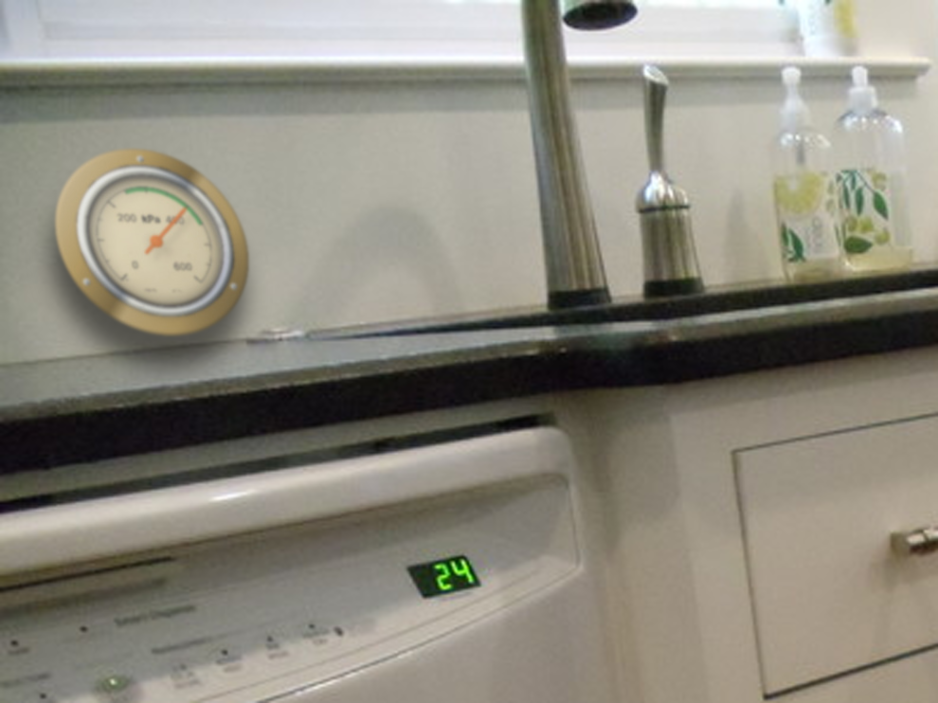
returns 400 kPa
